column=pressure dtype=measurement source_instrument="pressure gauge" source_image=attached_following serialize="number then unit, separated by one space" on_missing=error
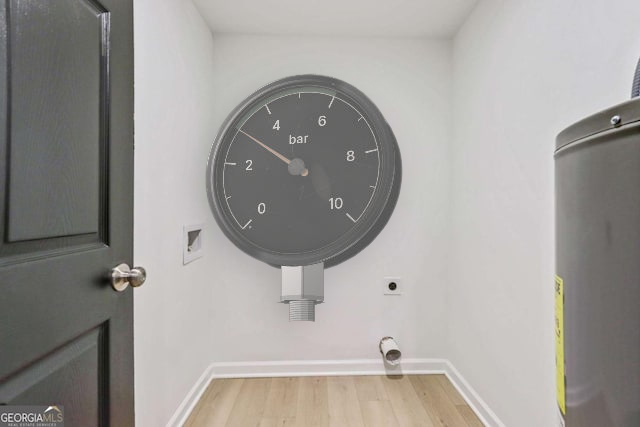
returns 3 bar
